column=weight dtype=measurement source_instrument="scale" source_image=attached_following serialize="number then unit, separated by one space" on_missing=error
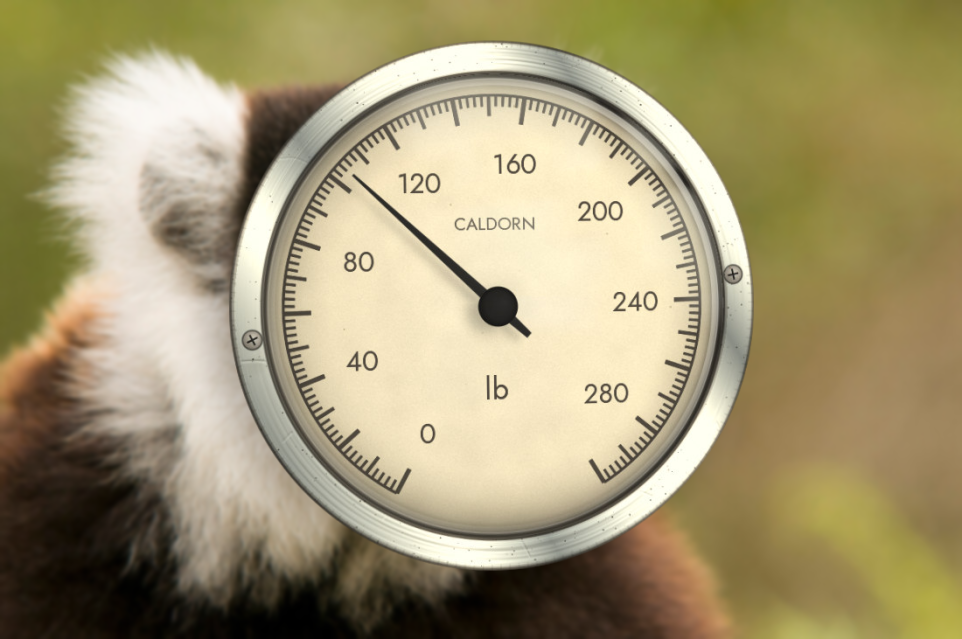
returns 104 lb
